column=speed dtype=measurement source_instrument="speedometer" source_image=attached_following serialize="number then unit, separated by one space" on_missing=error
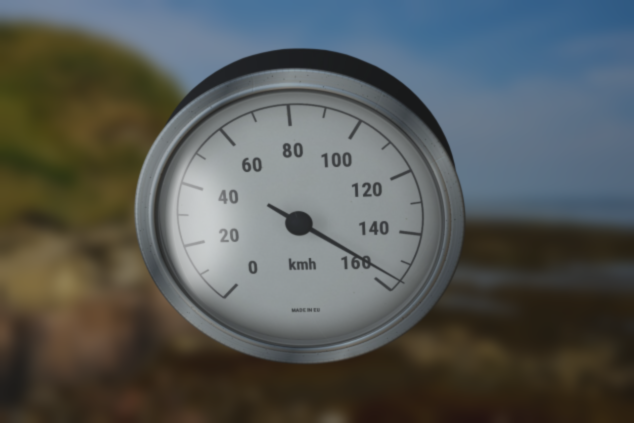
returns 155 km/h
